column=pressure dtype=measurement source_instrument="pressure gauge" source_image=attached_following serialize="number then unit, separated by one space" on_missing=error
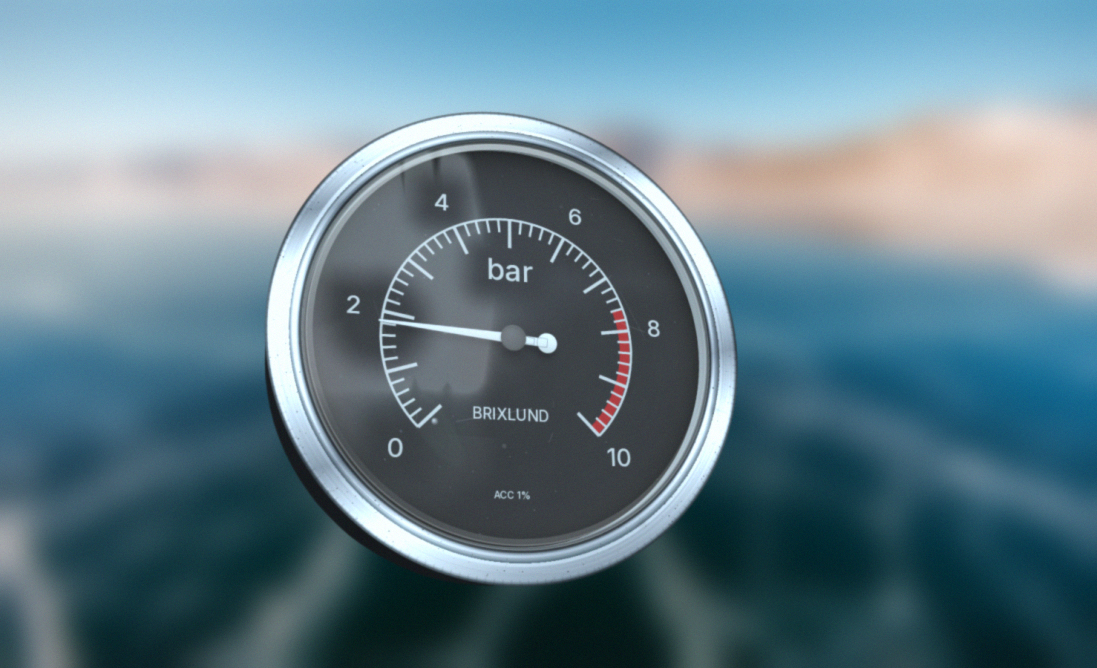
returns 1.8 bar
